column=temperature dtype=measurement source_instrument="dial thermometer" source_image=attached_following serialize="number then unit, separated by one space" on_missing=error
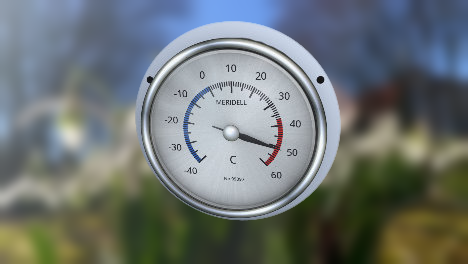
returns 50 °C
